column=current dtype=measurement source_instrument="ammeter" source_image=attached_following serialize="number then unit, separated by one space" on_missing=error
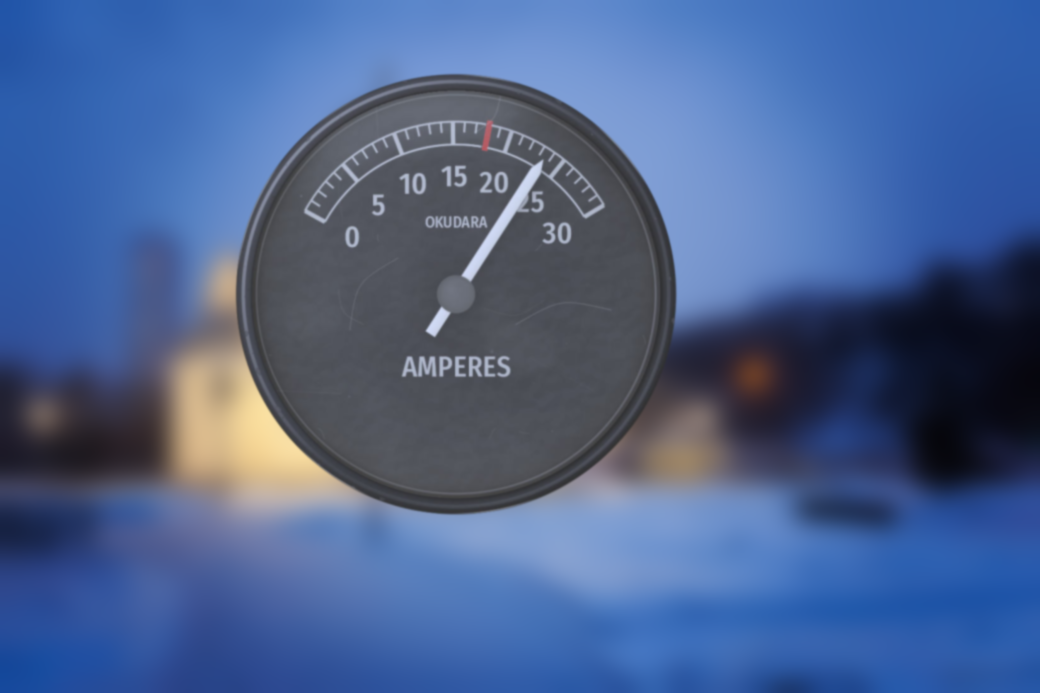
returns 23.5 A
